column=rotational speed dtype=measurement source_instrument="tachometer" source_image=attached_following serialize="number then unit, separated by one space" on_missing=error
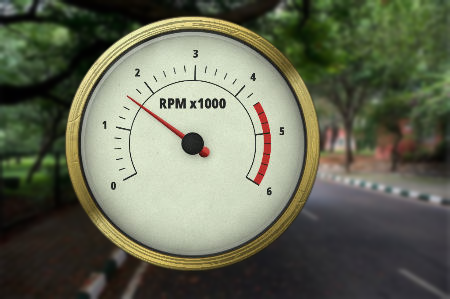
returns 1600 rpm
